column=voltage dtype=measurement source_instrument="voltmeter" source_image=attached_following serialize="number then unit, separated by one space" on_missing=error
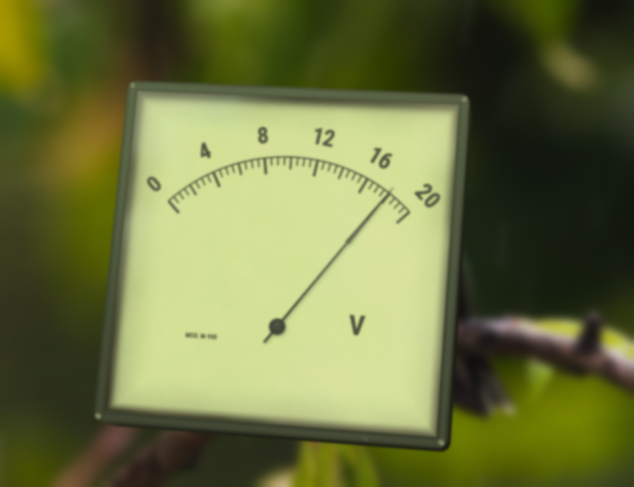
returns 18 V
